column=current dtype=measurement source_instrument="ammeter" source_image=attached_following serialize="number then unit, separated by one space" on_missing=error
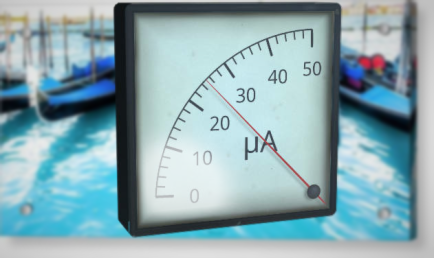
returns 25 µA
